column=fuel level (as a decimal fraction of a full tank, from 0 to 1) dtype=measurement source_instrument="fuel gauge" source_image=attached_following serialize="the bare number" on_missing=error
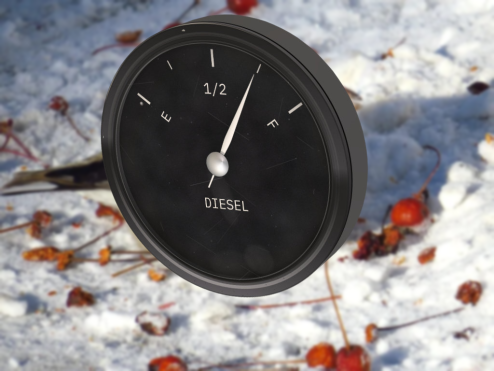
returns 0.75
